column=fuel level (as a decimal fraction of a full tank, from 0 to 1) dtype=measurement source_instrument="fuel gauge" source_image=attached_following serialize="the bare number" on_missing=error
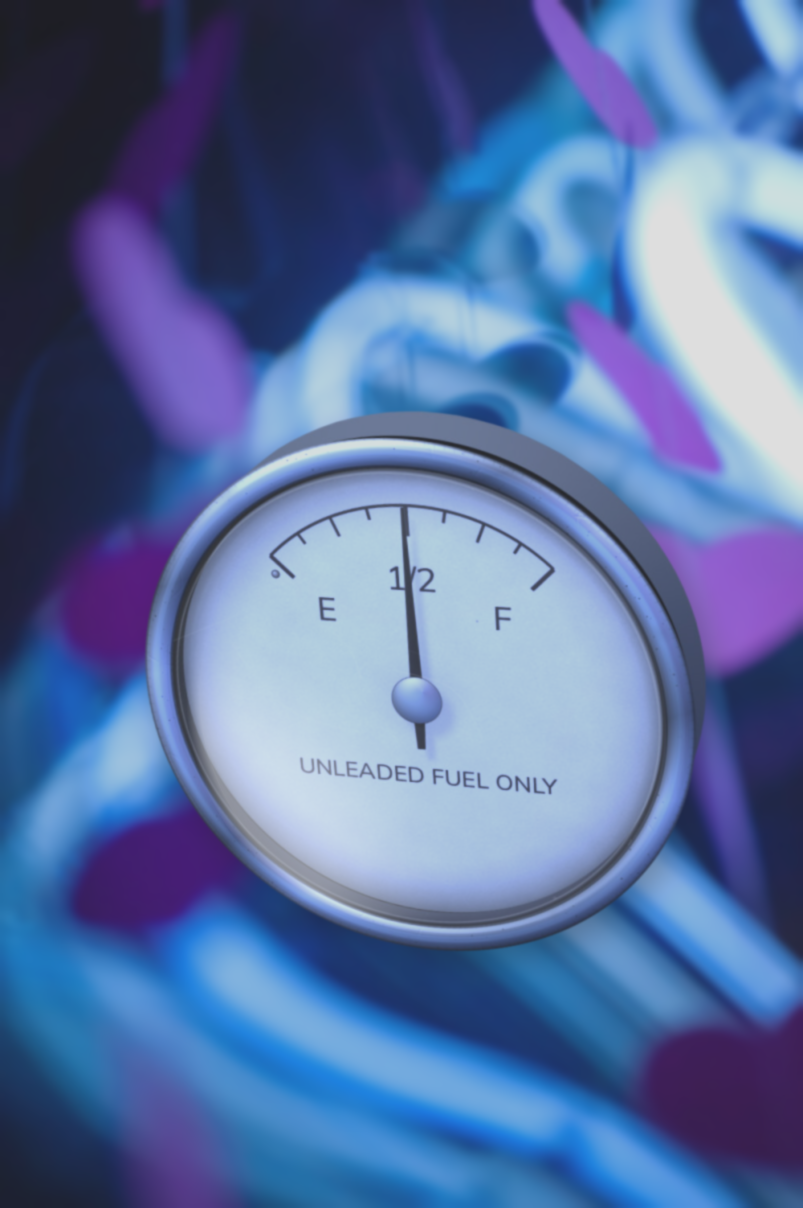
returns 0.5
